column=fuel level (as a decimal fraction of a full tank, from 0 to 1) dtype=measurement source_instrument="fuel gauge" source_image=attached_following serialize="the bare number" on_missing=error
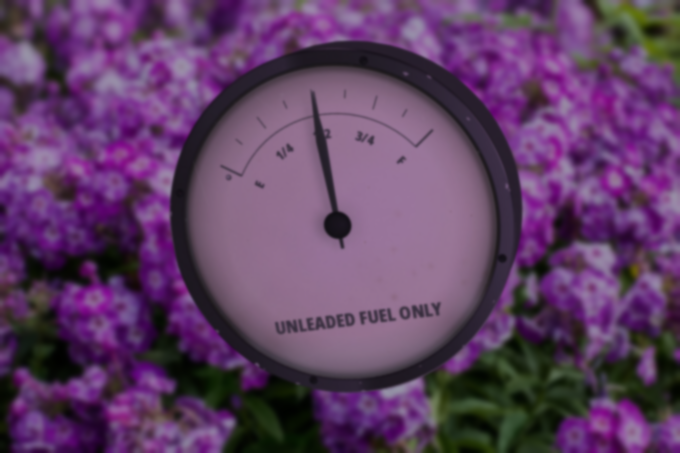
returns 0.5
